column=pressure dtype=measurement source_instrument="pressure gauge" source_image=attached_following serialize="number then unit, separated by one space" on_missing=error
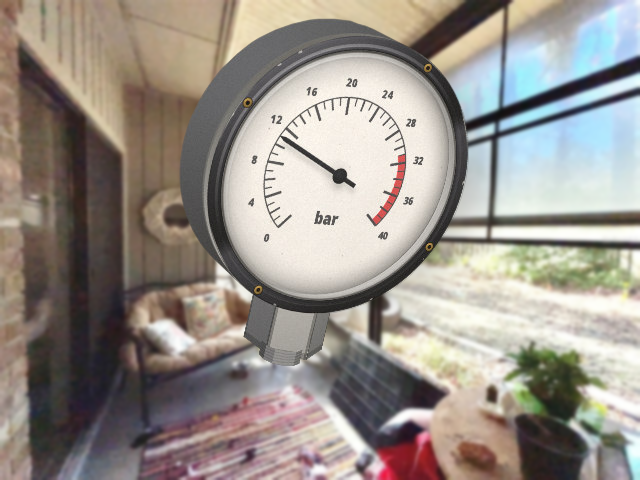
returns 11 bar
